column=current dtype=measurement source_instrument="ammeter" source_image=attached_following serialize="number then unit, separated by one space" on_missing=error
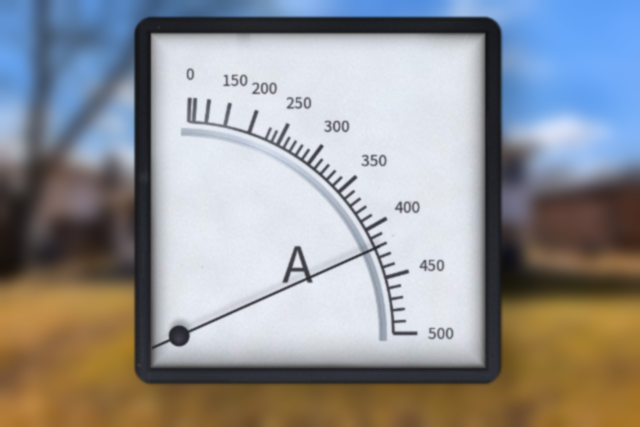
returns 420 A
